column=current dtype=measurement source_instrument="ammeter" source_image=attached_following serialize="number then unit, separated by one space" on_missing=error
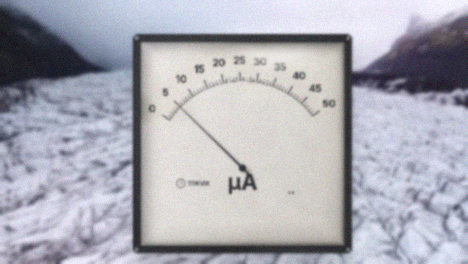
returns 5 µA
